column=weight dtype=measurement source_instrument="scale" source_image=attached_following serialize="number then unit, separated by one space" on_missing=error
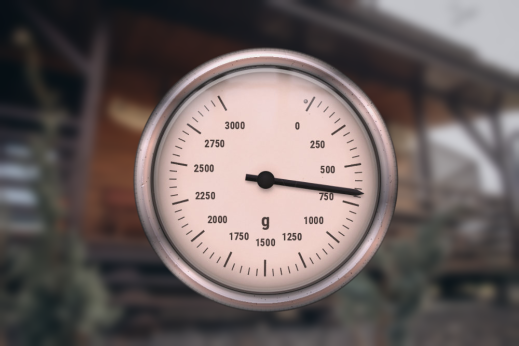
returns 675 g
